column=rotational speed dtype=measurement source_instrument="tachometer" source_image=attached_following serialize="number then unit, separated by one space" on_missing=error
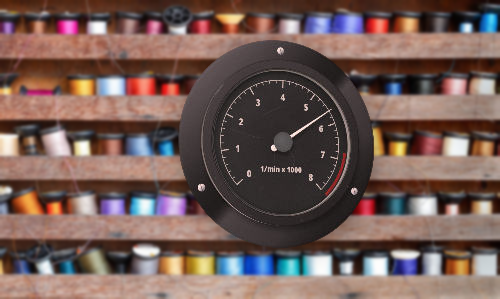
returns 5600 rpm
